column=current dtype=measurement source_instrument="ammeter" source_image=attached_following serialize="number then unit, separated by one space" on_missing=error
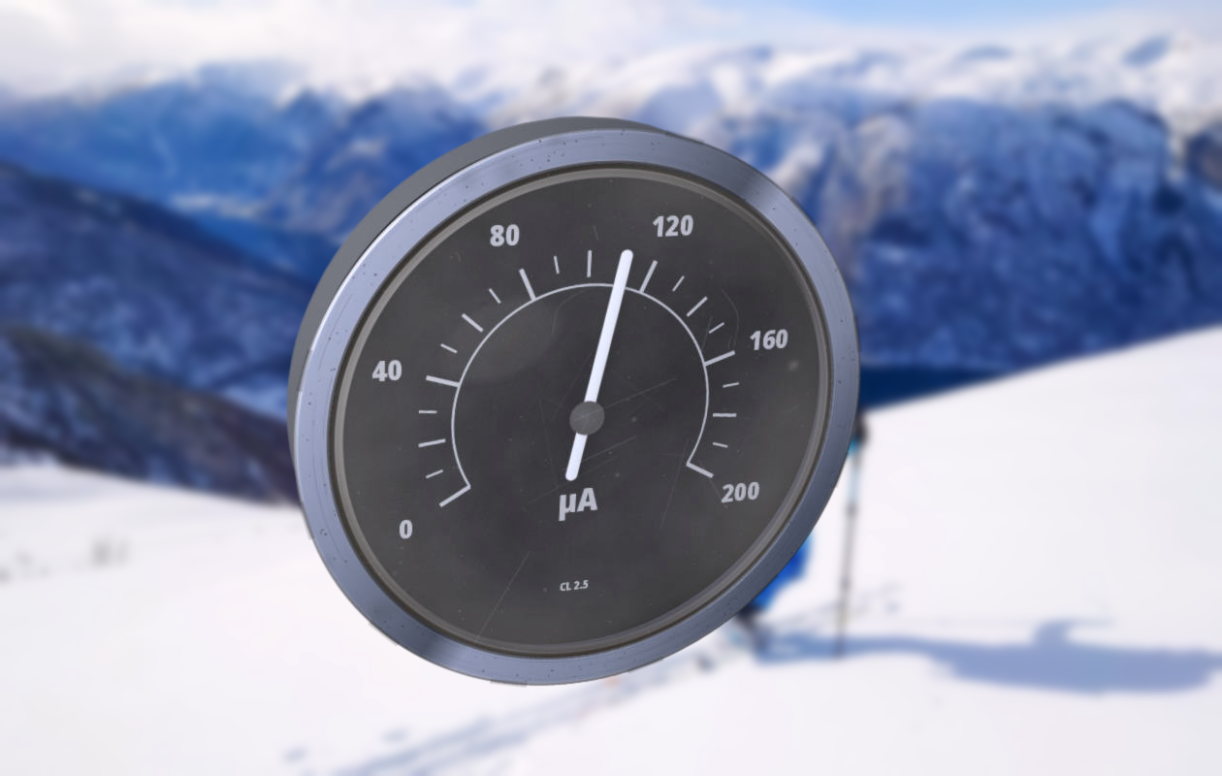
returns 110 µA
